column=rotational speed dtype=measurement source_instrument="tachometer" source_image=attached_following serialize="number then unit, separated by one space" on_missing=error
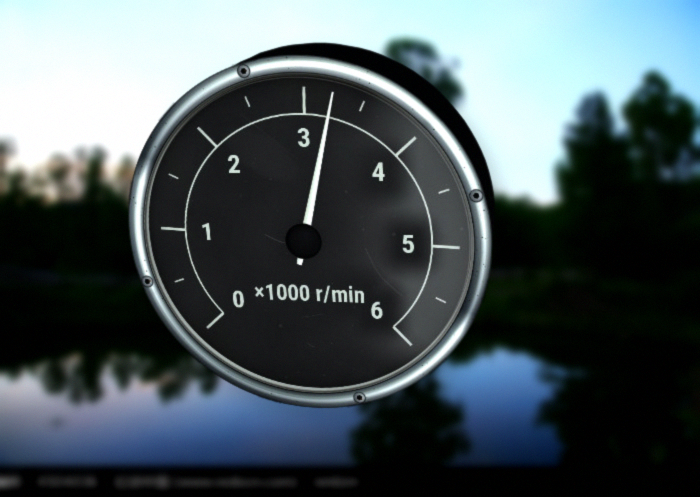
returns 3250 rpm
